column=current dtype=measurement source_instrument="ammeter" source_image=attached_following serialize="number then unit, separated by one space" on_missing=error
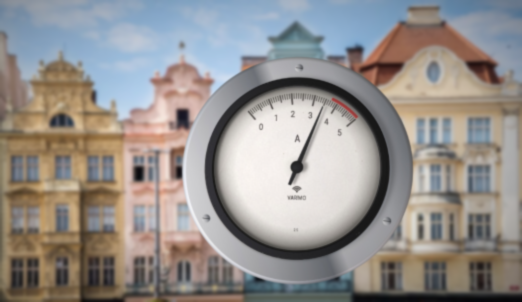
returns 3.5 A
